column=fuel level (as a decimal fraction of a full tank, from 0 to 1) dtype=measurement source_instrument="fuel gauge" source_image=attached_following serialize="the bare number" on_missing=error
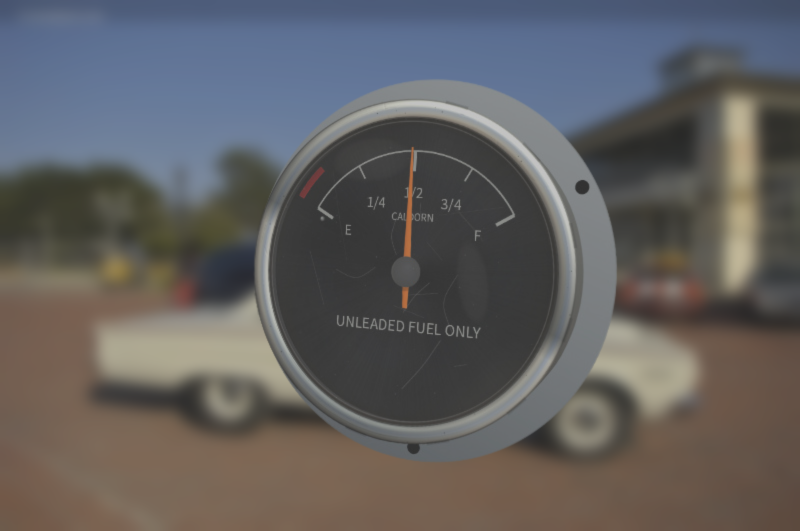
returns 0.5
